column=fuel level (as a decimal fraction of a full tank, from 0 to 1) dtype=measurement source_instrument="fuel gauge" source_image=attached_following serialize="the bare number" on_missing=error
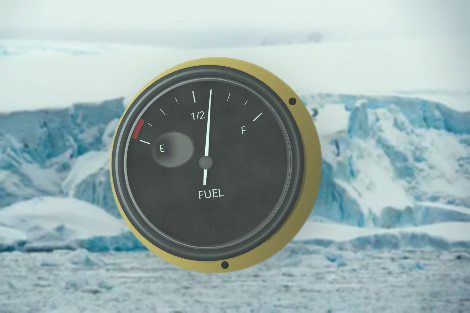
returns 0.625
